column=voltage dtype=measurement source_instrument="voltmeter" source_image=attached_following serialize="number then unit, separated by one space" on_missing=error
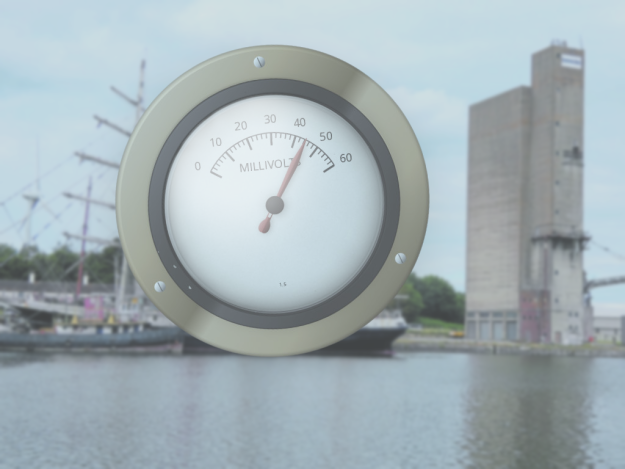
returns 44 mV
